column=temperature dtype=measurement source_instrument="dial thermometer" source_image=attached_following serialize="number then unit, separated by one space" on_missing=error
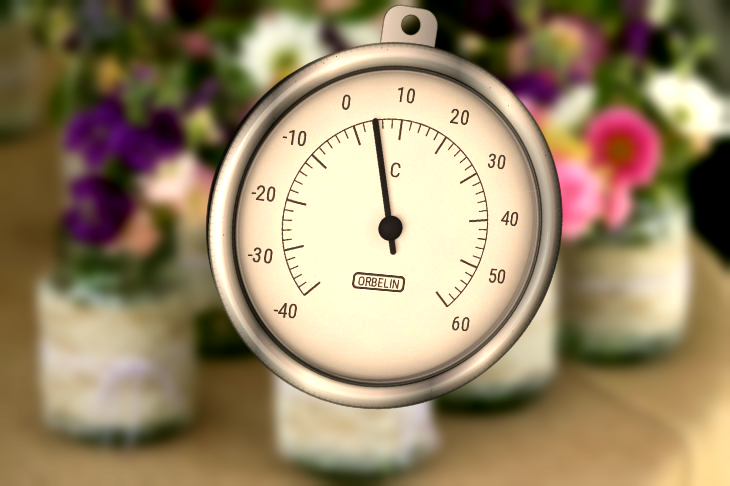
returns 4 °C
